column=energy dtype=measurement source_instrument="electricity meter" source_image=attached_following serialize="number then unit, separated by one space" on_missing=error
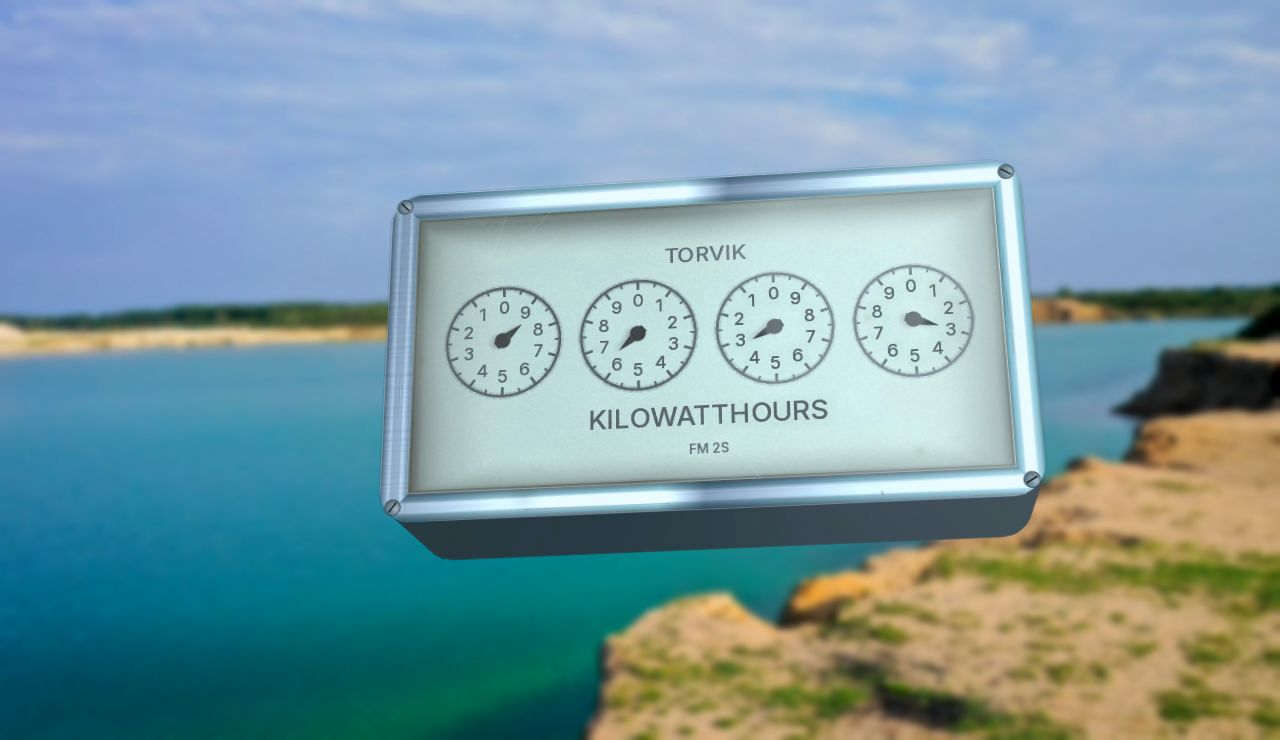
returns 8633 kWh
